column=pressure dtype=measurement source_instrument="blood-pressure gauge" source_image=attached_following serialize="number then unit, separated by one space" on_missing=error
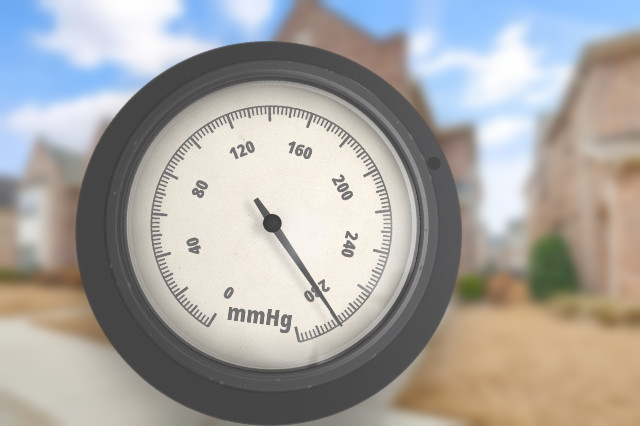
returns 280 mmHg
